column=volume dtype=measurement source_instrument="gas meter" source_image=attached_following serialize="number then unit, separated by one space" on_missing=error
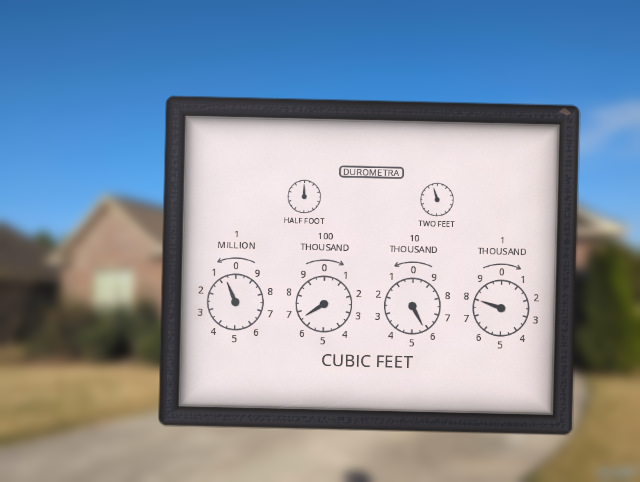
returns 65800 ft³
